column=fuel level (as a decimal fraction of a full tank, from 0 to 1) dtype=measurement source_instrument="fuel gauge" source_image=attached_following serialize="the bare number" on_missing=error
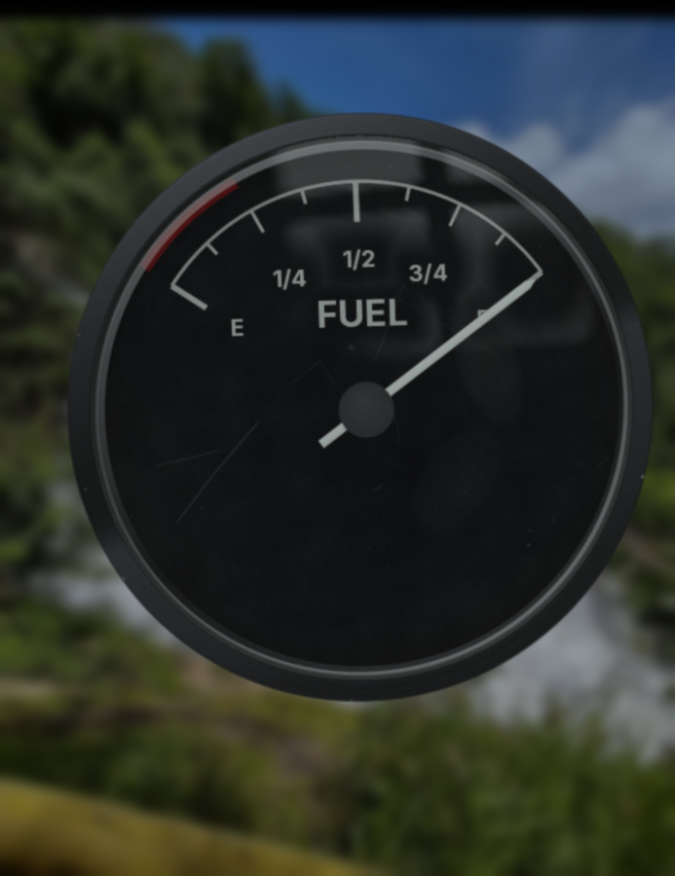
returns 1
